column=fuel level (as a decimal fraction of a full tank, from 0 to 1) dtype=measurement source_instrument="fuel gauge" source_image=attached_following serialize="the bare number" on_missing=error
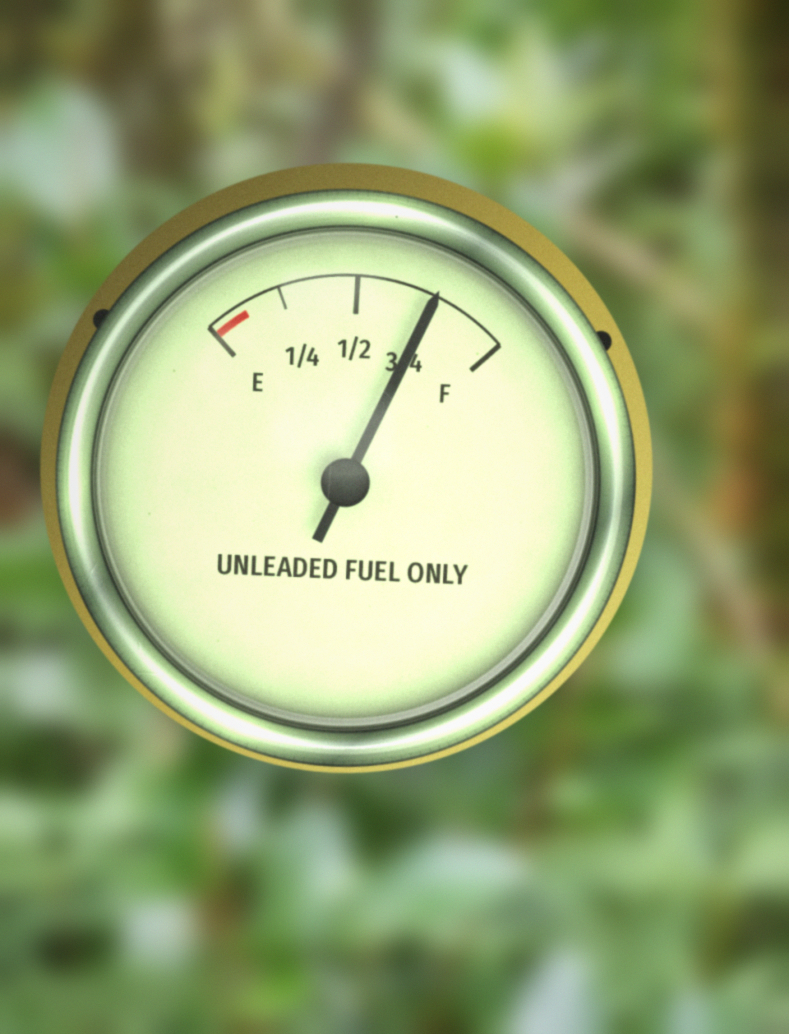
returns 0.75
